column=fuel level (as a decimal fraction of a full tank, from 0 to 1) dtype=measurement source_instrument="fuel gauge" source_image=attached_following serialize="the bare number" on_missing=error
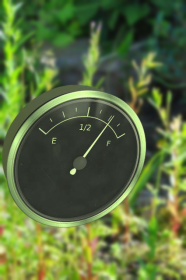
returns 0.75
